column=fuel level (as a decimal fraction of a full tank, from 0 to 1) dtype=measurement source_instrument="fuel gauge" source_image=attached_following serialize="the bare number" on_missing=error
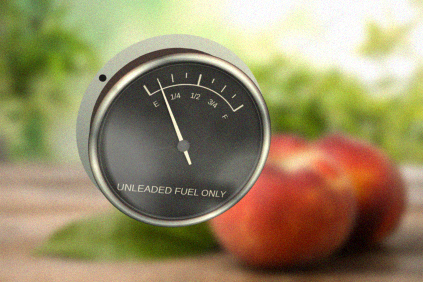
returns 0.125
